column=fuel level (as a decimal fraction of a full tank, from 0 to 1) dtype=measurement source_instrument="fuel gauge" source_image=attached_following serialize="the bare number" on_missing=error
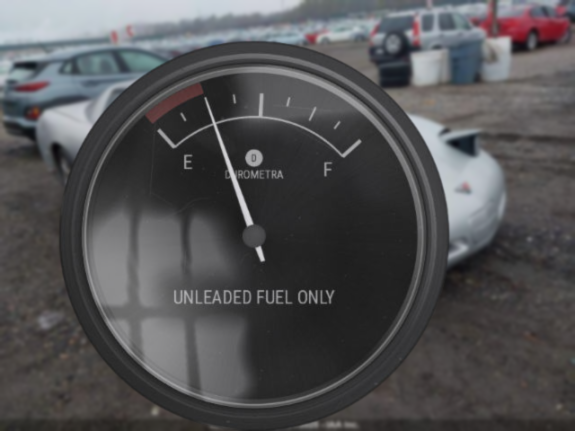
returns 0.25
